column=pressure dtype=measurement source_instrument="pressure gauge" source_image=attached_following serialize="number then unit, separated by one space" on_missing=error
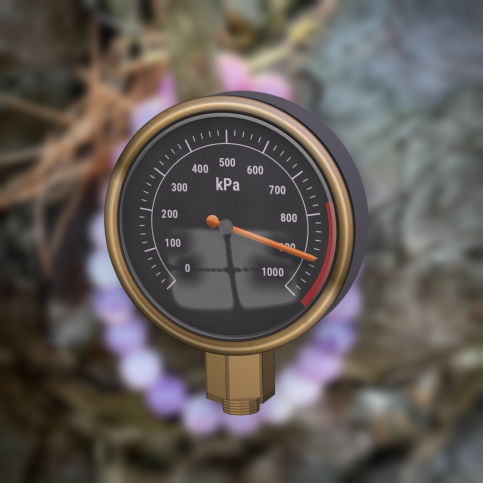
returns 900 kPa
